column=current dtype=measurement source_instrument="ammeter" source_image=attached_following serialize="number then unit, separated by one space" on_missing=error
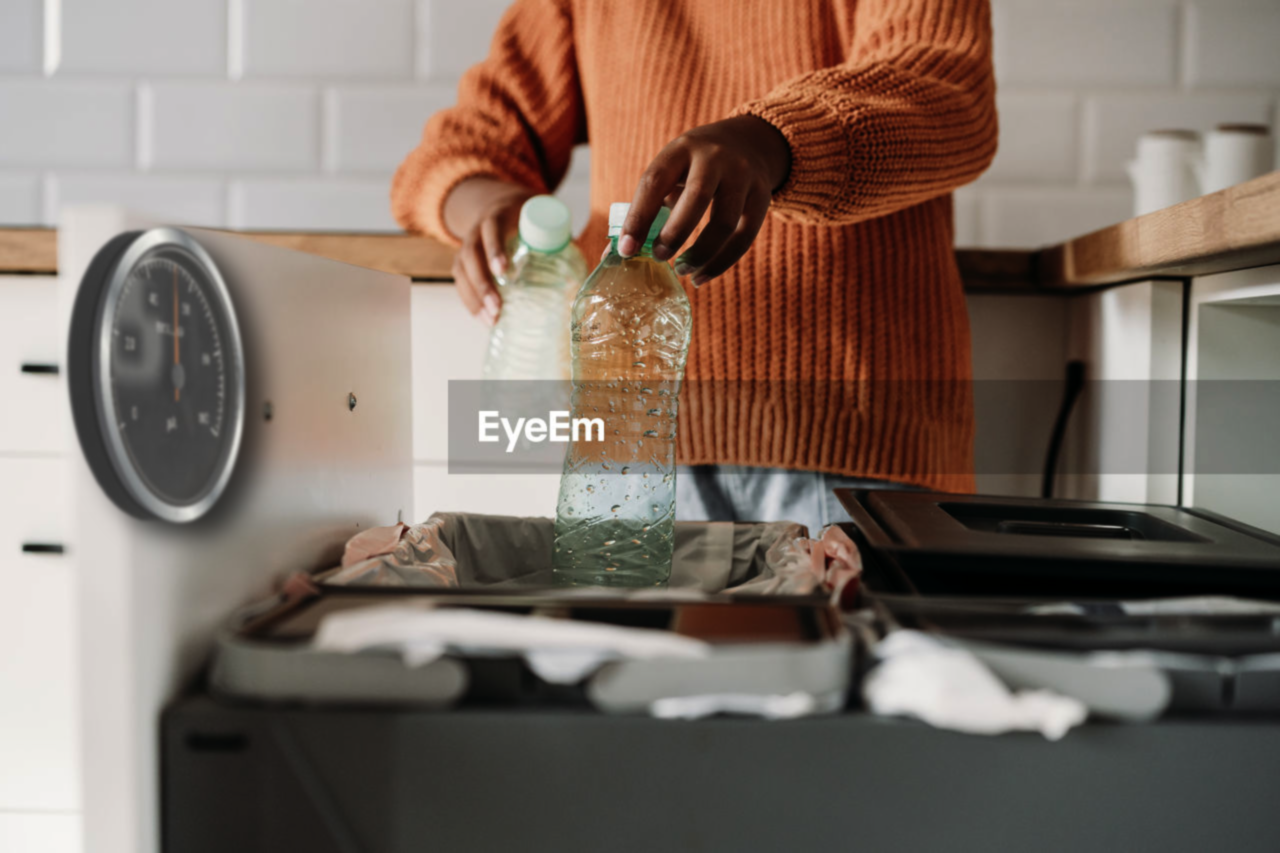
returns 50 µA
